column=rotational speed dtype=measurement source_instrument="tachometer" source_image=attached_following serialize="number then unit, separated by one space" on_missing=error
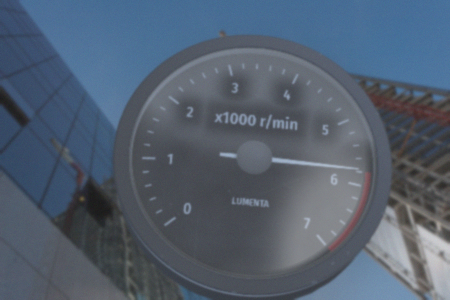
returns 5800 rpm
